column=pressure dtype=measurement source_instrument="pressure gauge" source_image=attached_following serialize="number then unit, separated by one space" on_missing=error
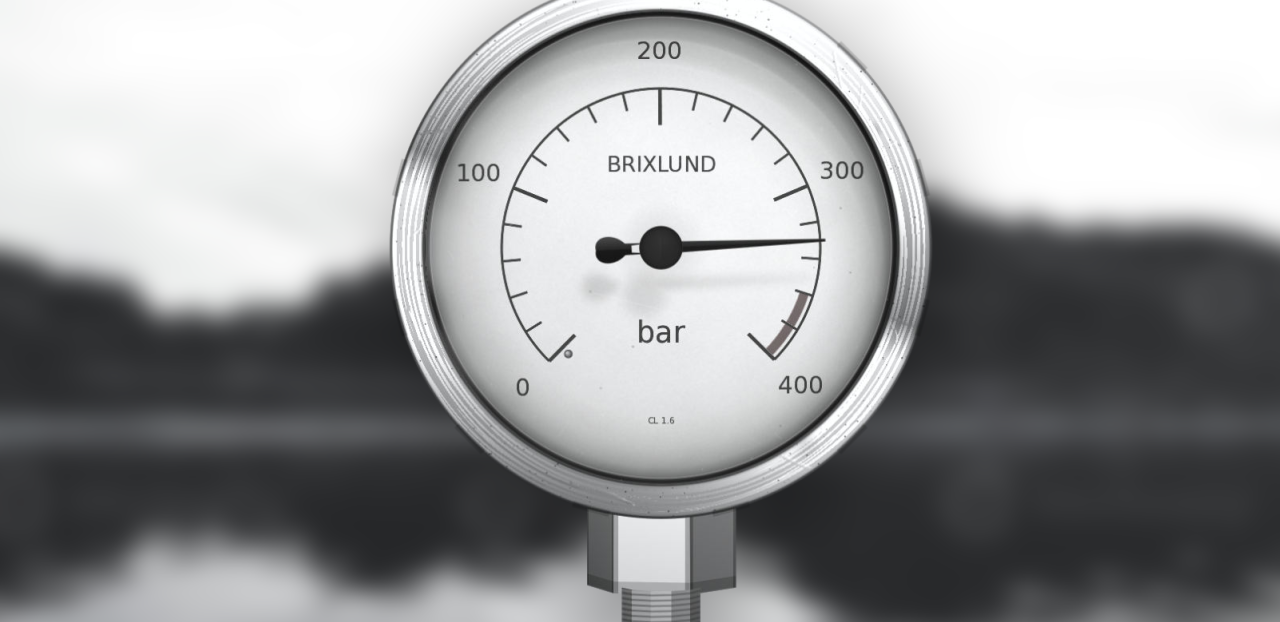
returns 330 bar
